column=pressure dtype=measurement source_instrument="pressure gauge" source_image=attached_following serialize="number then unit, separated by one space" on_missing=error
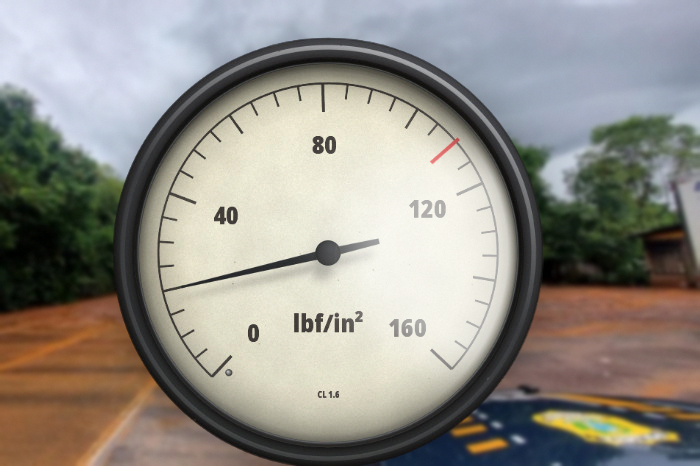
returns 20 psi
